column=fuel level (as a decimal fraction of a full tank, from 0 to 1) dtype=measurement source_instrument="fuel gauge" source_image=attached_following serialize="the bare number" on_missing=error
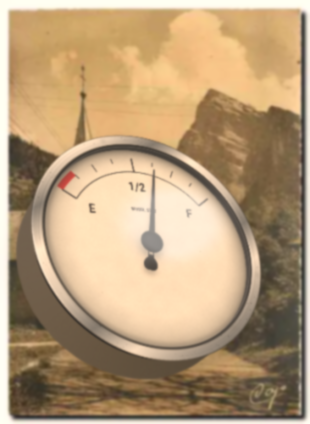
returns 0.625
